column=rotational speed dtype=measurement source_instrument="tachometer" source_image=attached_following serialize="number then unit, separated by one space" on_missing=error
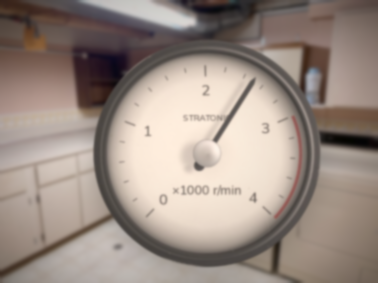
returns 2500 rpm
